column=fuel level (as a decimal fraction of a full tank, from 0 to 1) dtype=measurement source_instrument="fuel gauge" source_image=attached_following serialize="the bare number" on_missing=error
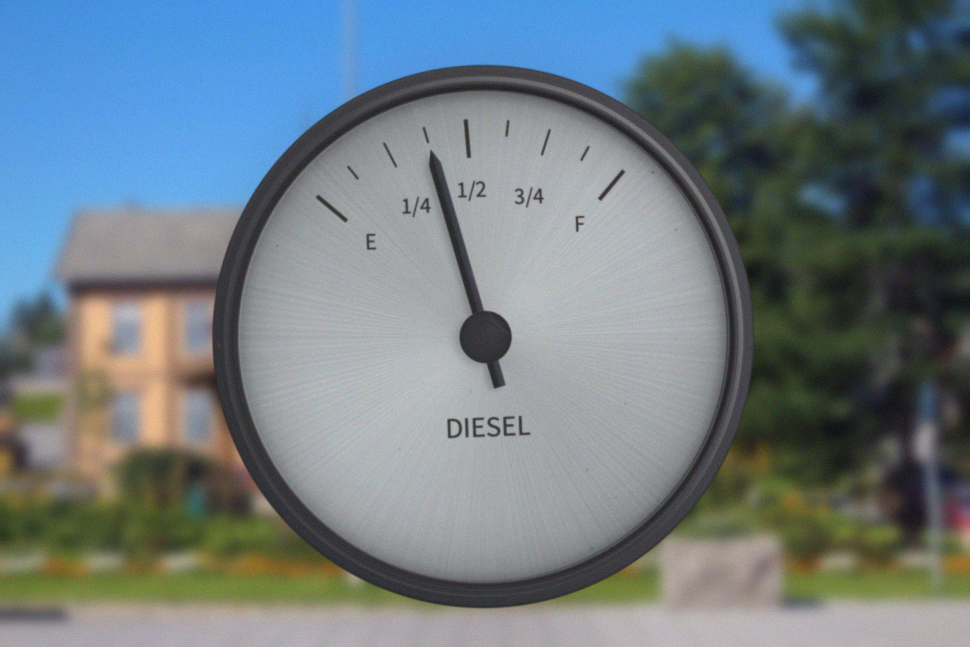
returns 0.375
